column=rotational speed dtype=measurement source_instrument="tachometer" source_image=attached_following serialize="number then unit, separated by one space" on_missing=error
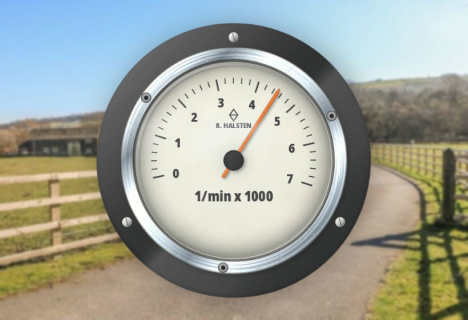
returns 4500 rpm
